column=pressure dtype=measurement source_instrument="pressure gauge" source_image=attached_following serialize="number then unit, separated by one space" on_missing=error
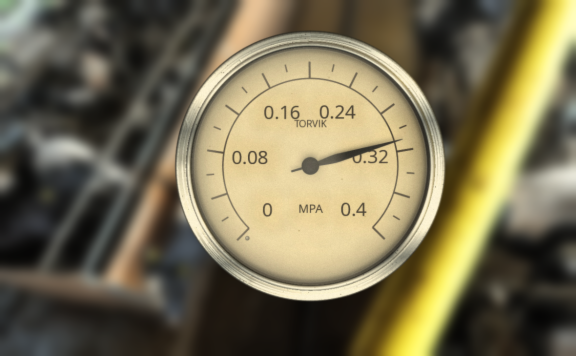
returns 0.31 MPa
